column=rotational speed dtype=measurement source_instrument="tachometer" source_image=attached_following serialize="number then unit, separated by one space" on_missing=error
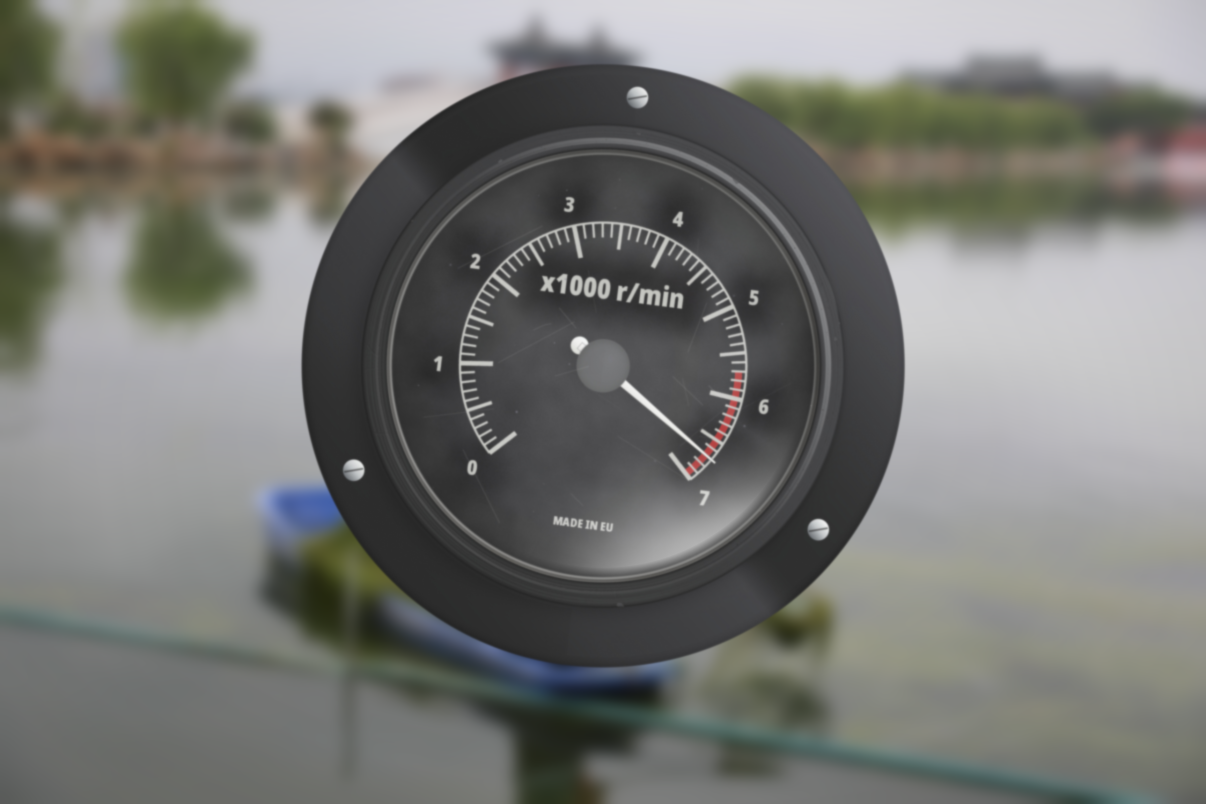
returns 6700 rpm
